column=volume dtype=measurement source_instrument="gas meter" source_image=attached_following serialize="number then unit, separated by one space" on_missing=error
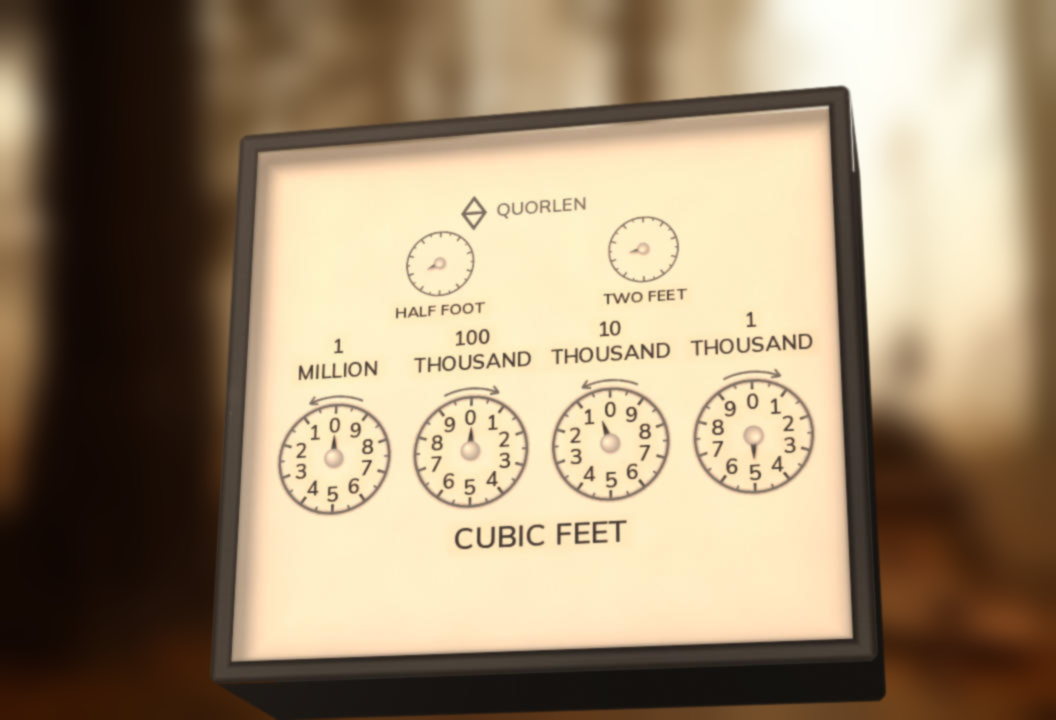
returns 500 ft³
